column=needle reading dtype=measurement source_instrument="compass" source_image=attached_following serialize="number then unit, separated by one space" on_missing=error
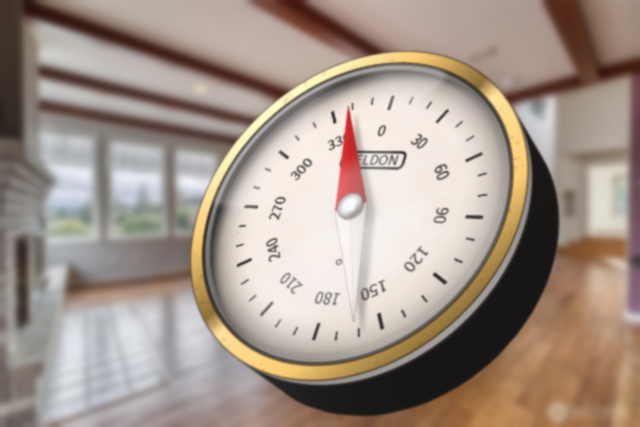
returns 340 °
